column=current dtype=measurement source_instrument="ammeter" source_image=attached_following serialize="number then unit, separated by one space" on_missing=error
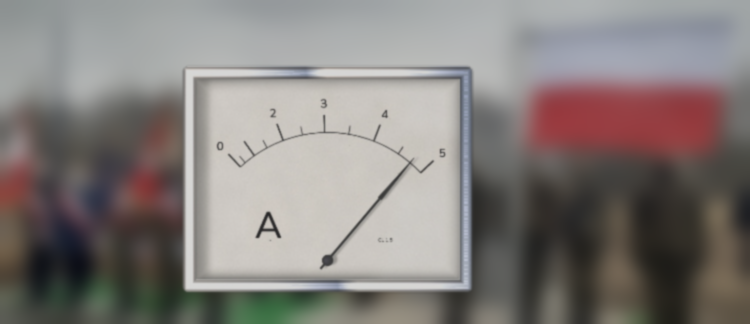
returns 4.75 A
